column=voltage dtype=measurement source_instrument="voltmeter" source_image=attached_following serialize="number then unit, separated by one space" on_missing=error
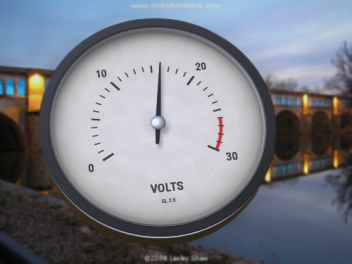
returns 16 V
